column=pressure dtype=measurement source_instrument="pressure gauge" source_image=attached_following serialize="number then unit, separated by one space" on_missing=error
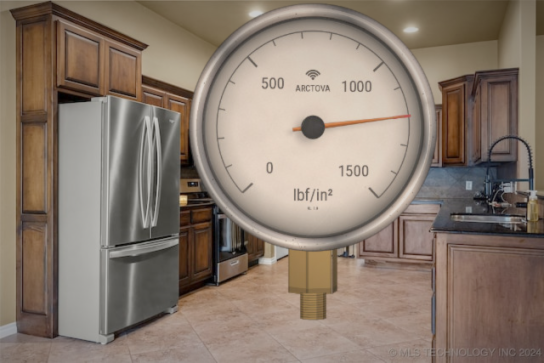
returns 1200 psi
